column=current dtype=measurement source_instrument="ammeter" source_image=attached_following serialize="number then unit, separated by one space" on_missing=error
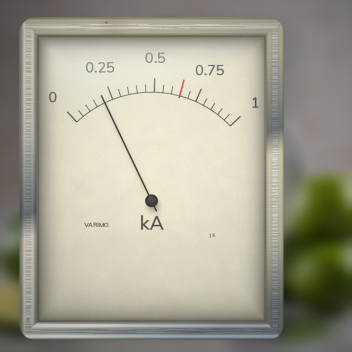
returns 0.2 kA
